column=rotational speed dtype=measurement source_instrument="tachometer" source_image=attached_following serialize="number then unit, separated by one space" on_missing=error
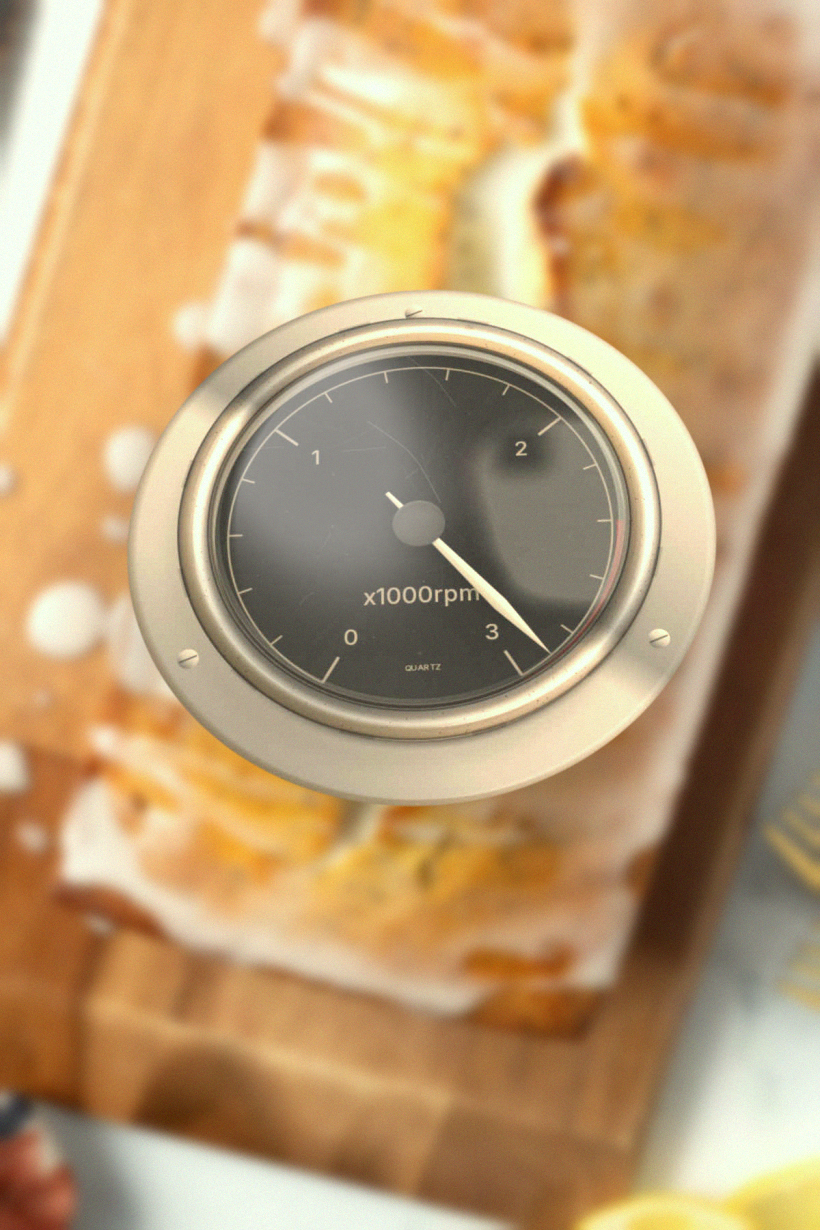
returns 2900 rpm
